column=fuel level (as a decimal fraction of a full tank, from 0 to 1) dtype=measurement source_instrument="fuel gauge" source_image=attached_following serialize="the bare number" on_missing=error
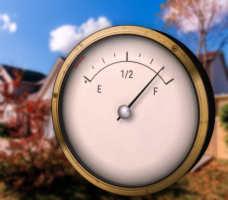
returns 0.875
